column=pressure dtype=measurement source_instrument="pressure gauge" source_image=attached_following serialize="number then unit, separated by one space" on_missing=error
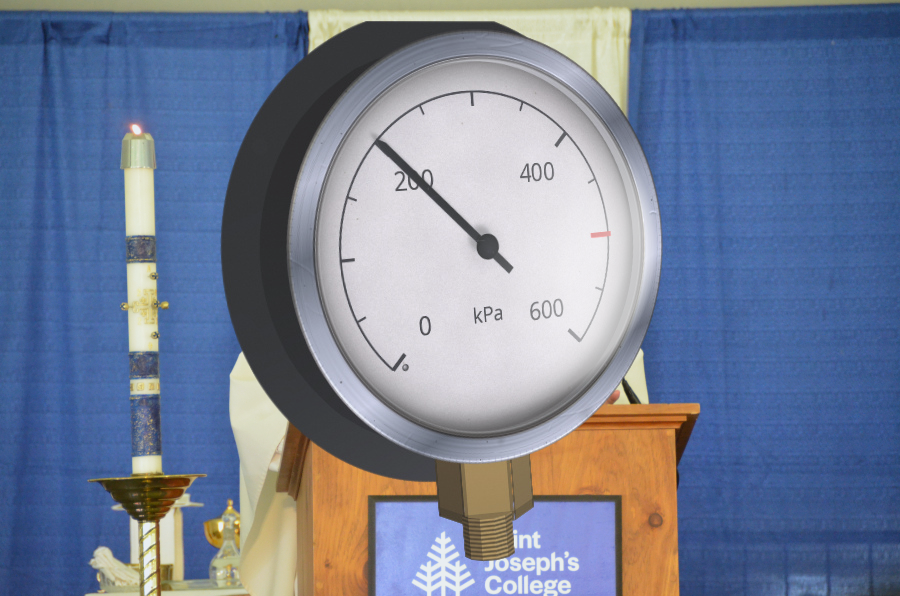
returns 200 kPa
